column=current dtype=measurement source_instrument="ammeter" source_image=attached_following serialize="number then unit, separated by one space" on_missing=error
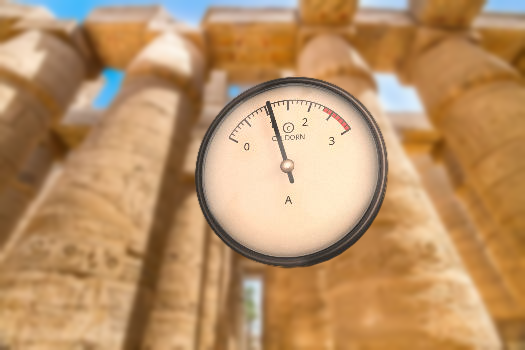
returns 1.1 A
